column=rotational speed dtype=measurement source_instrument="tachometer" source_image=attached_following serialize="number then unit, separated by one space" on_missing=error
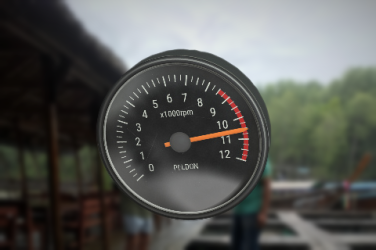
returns 10500 rpm
